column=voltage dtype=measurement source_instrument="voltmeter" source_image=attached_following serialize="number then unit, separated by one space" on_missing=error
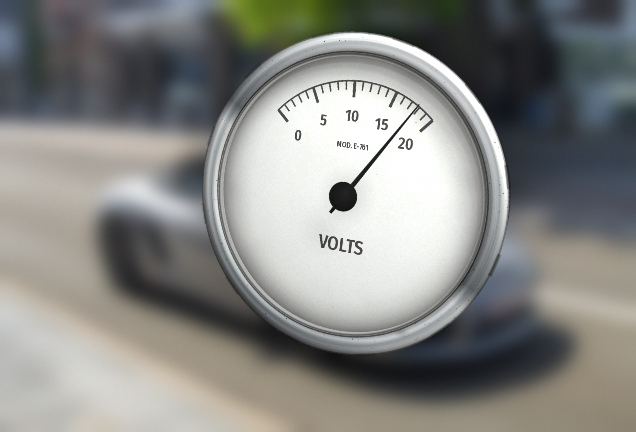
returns 18 V
